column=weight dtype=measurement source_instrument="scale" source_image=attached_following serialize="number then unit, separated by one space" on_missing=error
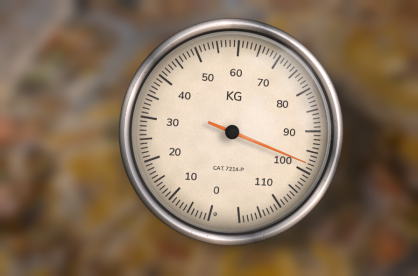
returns 98 kg
